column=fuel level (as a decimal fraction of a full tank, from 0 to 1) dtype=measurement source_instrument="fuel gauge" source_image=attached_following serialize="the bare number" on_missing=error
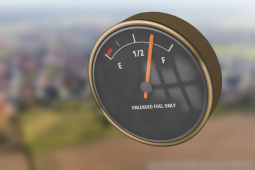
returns 0.75
